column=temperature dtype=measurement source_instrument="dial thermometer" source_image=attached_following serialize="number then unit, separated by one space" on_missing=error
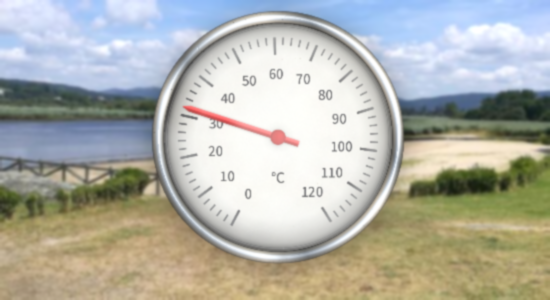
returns 32 °C
